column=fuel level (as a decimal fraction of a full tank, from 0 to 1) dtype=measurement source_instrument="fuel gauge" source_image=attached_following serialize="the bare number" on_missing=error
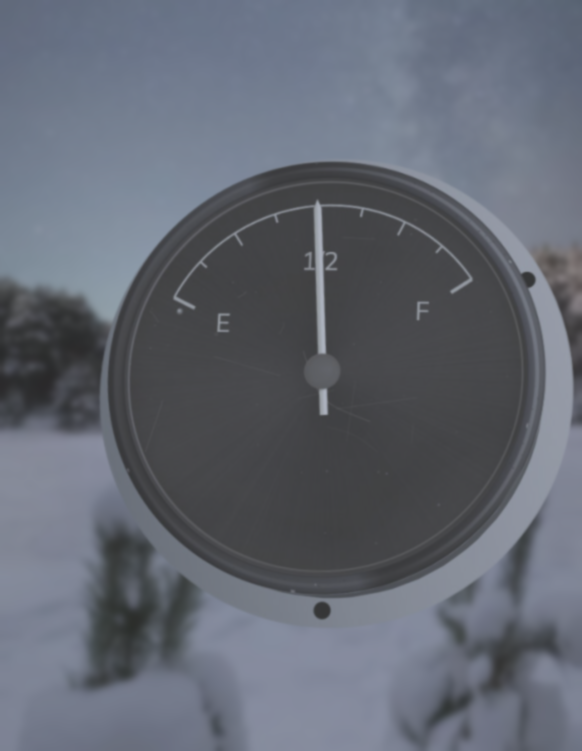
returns 0.5
